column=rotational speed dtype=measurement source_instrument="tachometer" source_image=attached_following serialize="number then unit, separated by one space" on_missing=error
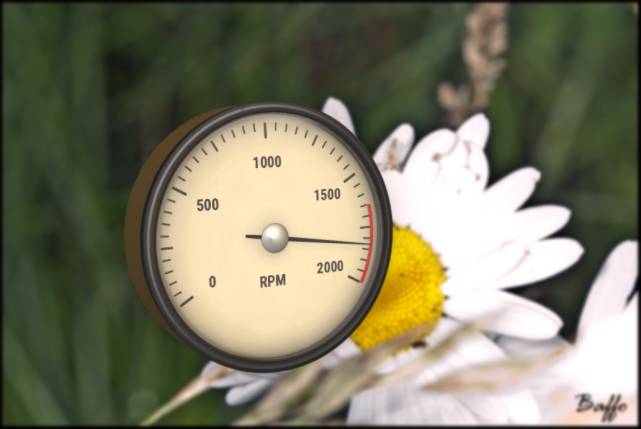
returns 1825 rpm
